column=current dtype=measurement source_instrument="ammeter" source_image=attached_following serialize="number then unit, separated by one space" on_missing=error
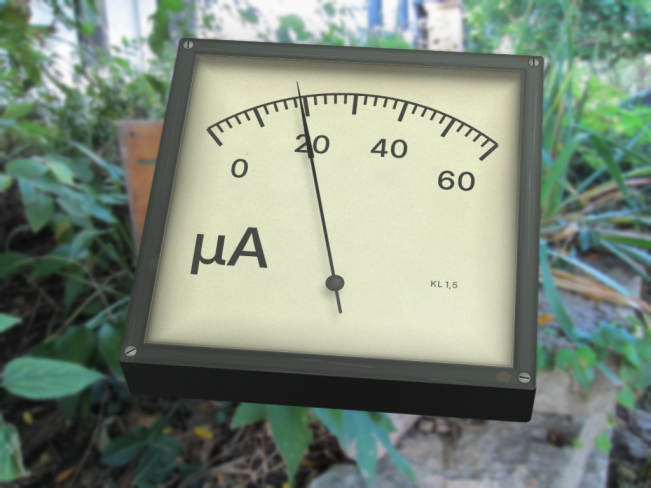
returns 19 µA
